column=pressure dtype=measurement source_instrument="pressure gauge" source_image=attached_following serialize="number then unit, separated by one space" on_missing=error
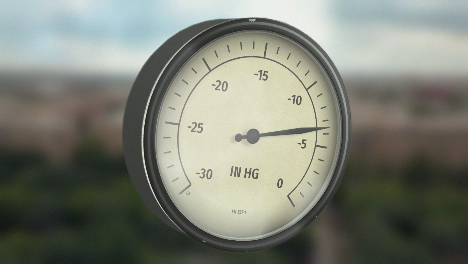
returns -6.5 inHg
